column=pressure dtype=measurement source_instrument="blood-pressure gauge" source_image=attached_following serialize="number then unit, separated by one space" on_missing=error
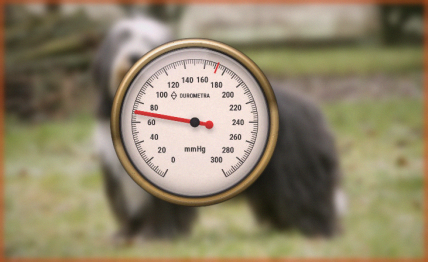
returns 70 mmHg
